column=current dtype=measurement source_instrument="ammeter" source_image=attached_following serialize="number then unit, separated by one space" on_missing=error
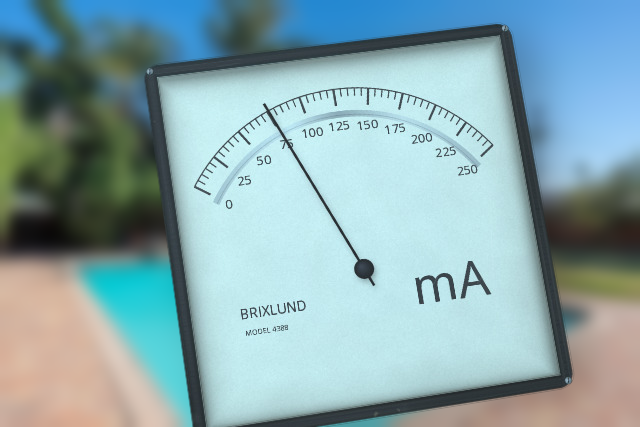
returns 75 mA
